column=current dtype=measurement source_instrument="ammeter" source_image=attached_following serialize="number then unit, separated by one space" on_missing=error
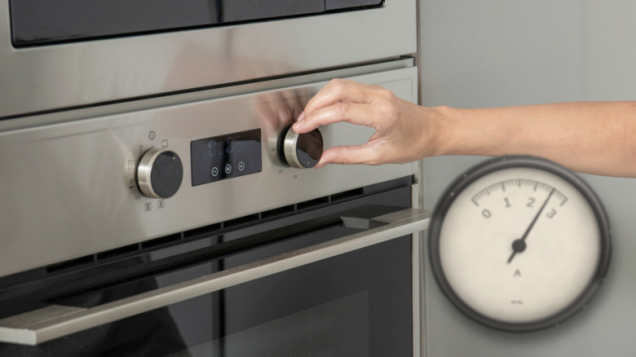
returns 2.5 A
